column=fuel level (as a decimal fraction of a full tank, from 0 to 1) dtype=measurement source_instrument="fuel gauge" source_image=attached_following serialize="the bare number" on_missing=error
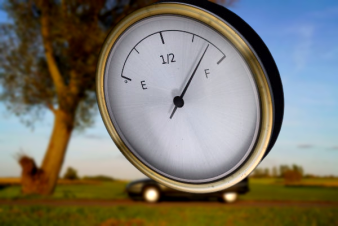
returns 0.875
